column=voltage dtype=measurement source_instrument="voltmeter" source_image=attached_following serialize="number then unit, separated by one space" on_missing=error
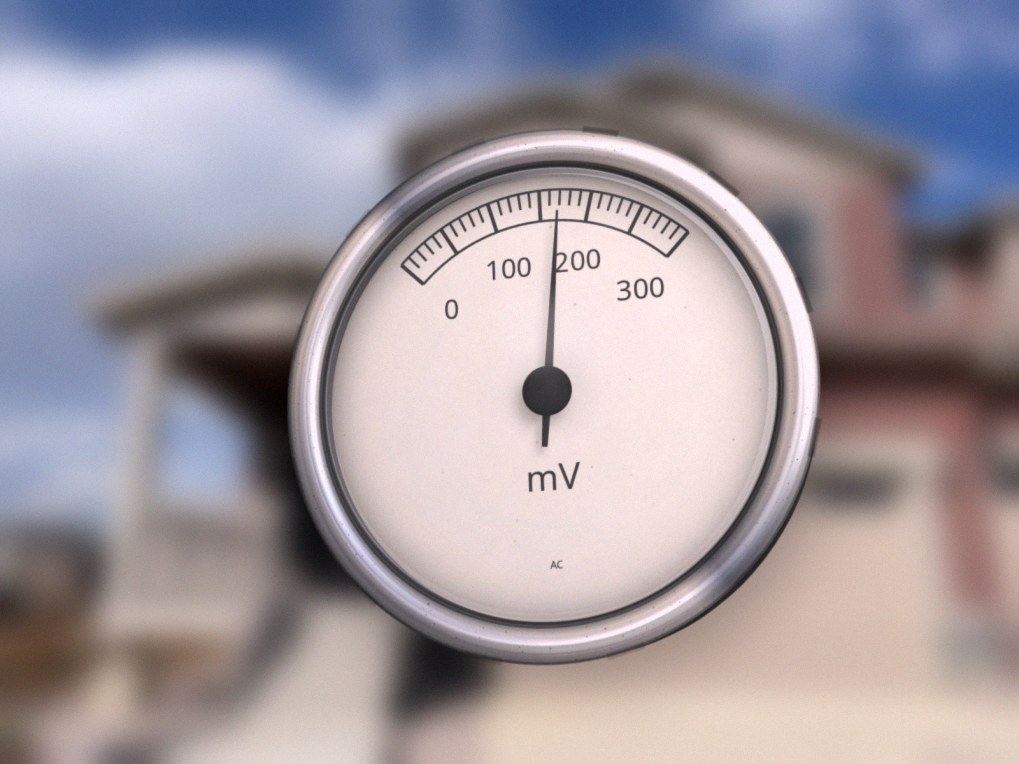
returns 170 mV
